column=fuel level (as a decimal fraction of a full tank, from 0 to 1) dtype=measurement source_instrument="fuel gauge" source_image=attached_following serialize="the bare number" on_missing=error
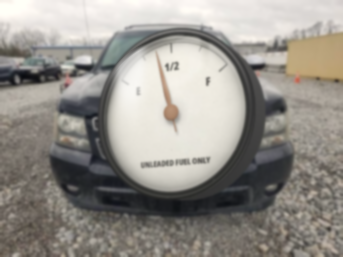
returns 0.375
